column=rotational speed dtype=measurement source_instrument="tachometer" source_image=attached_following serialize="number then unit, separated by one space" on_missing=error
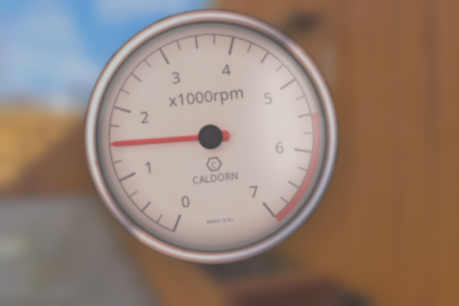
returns 1500 rpm
